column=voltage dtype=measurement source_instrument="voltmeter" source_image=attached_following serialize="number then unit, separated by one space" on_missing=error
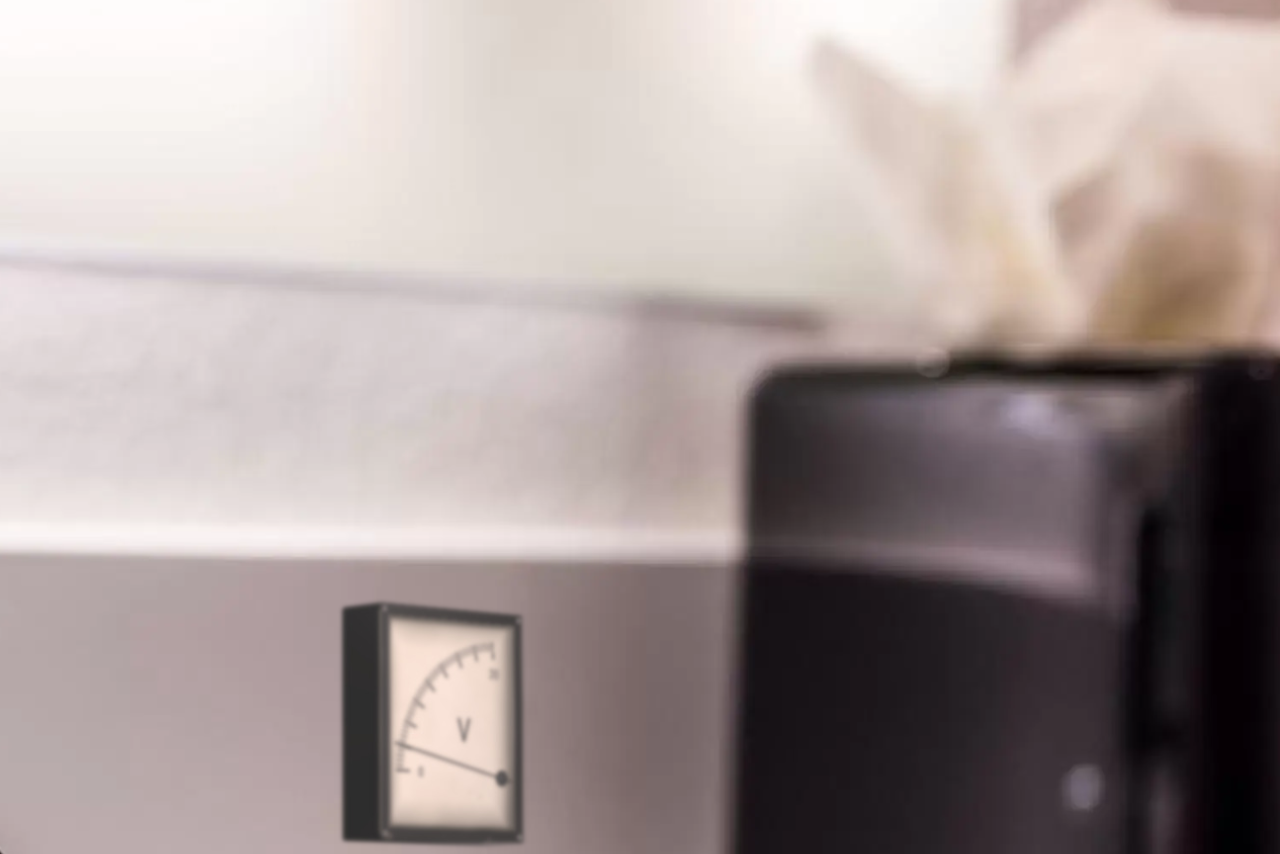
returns 2.5 V
